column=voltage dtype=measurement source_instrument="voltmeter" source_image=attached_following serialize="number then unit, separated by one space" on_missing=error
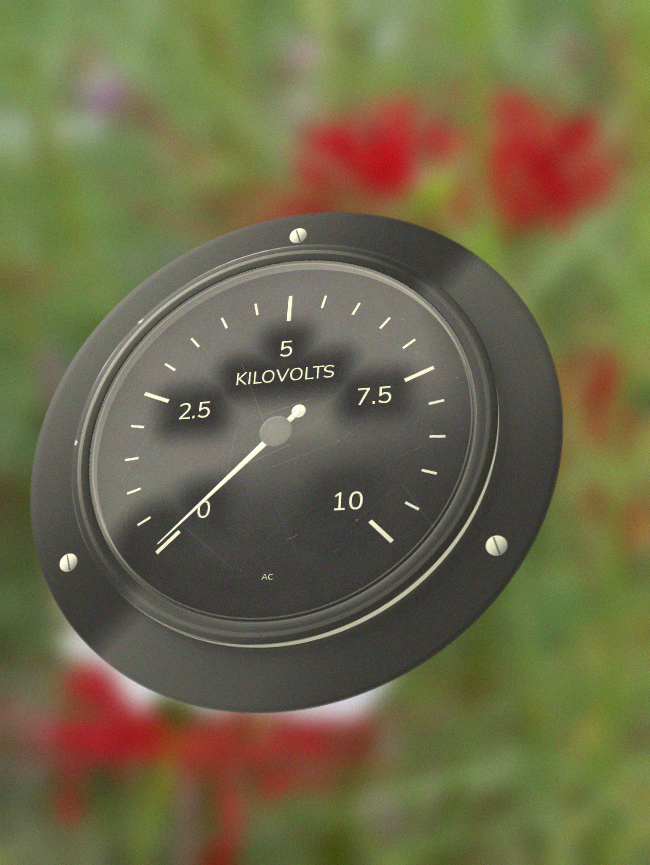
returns 0 kV
